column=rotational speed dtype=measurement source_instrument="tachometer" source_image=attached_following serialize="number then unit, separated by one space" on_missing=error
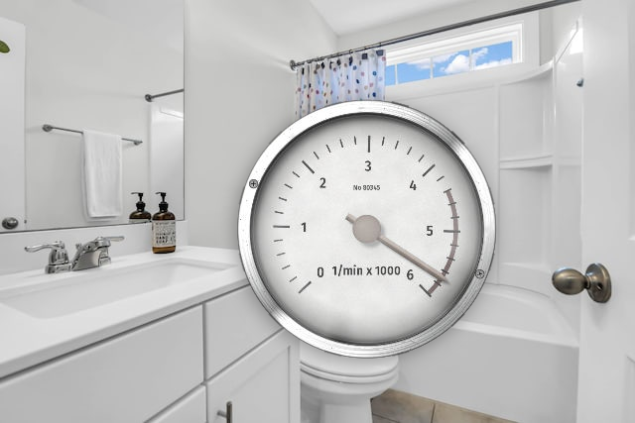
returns 5700 rpm
